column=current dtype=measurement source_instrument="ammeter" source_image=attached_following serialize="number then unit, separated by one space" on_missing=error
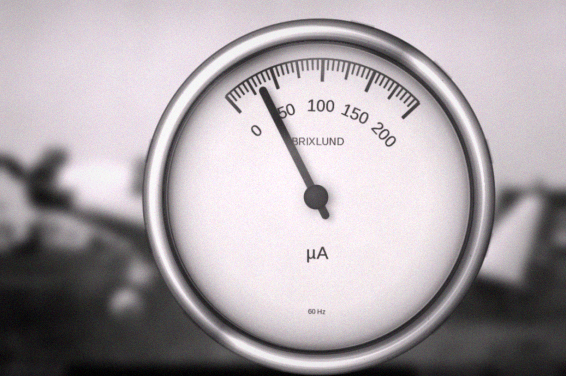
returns 35 µA
